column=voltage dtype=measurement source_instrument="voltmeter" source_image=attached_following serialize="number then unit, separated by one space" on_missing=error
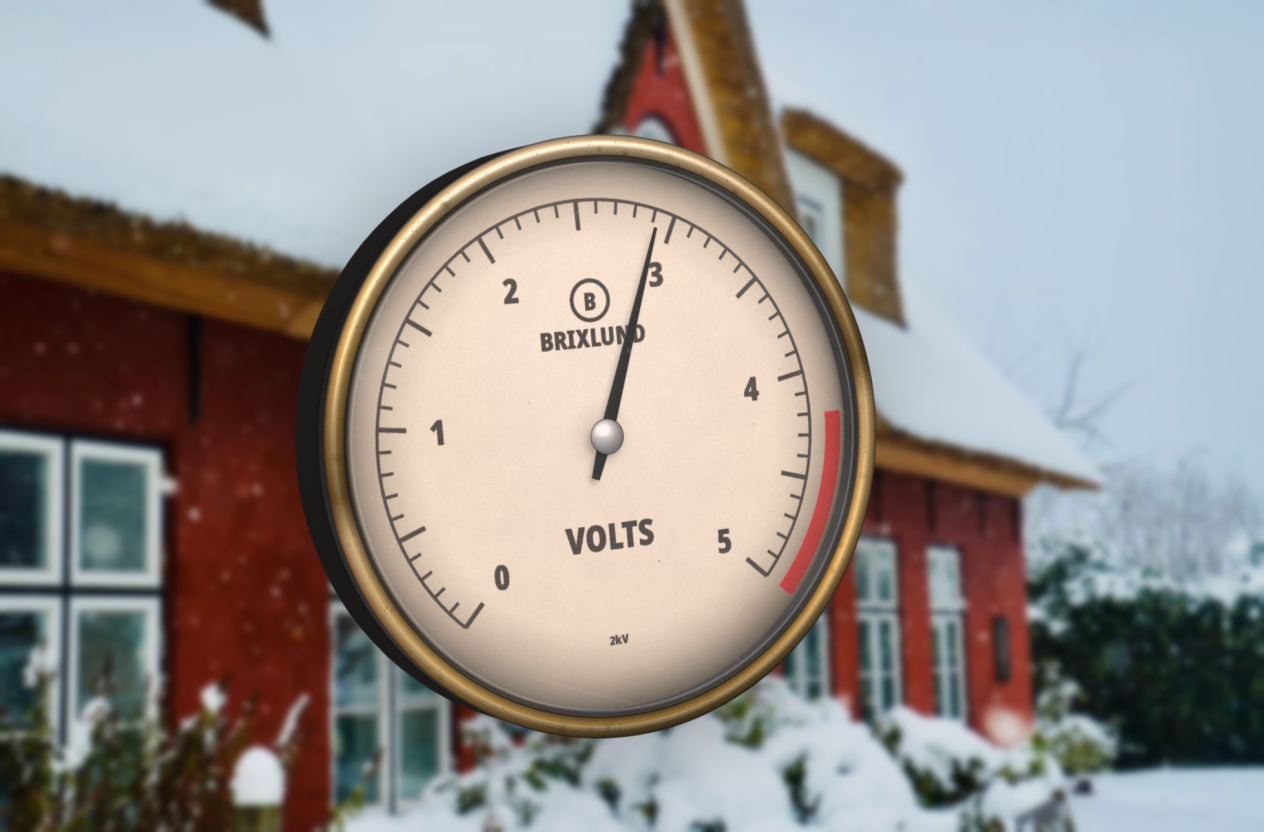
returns 2.9 V
